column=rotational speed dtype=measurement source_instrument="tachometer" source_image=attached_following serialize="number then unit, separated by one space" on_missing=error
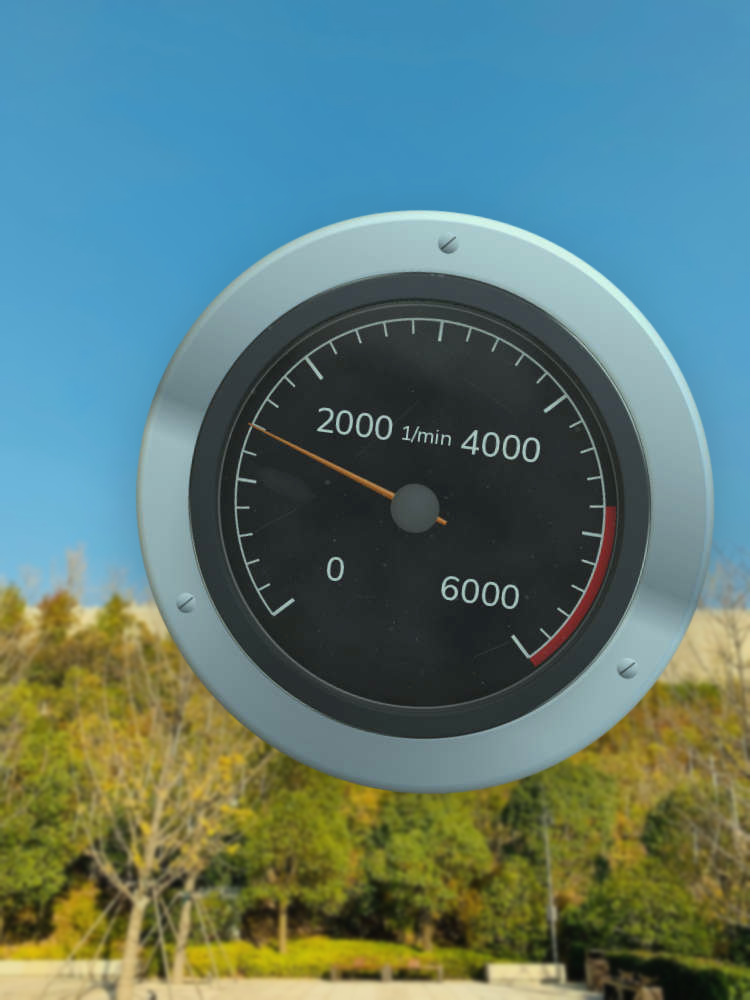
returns 1400 rpm
